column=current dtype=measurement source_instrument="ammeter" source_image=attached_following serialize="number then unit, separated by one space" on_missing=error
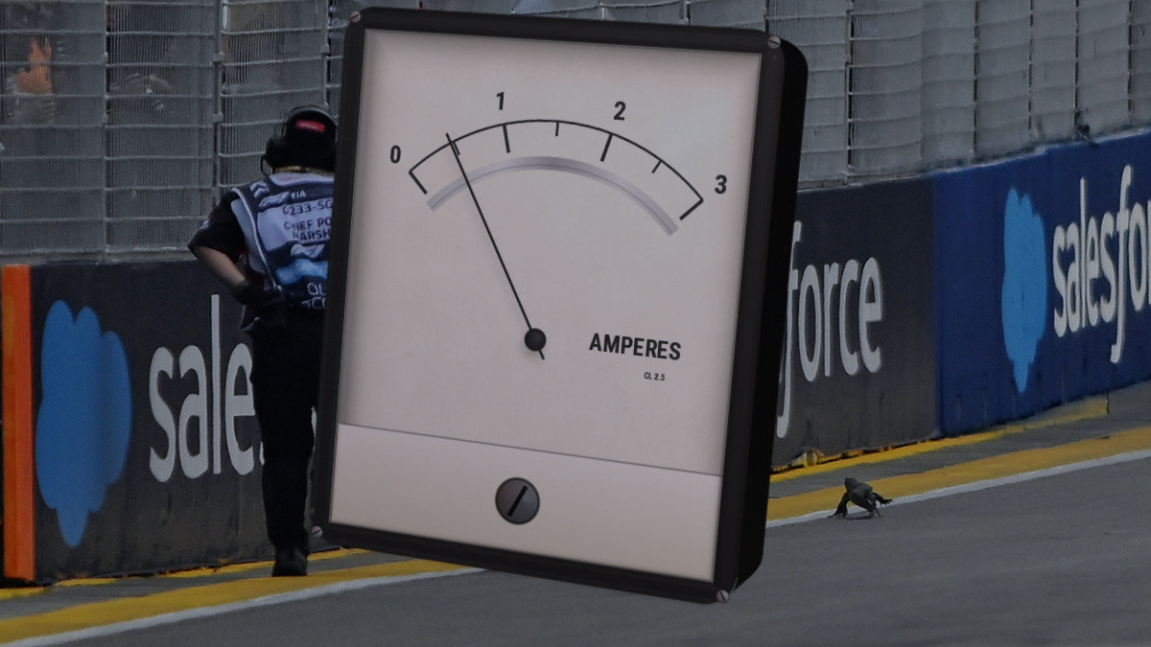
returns 0.5 A
